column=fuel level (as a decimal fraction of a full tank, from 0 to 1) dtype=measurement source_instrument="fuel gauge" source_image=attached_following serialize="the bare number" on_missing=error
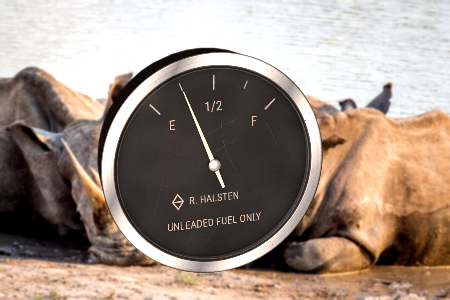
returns 0.25
